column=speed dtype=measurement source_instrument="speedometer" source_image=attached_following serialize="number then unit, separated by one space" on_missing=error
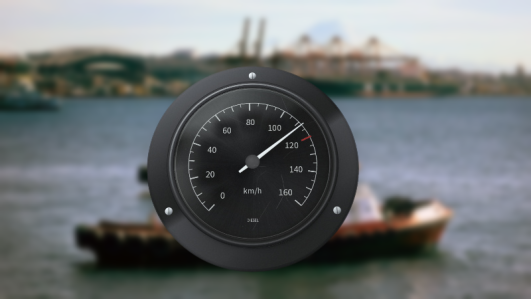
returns 112.5 km/h
